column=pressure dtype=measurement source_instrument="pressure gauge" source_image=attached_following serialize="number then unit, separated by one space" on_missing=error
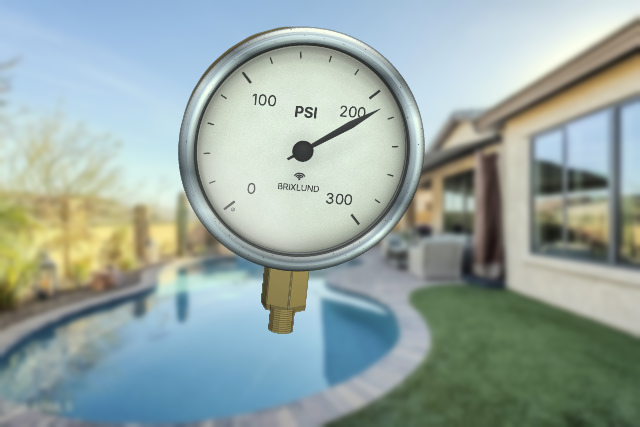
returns 210 psi
